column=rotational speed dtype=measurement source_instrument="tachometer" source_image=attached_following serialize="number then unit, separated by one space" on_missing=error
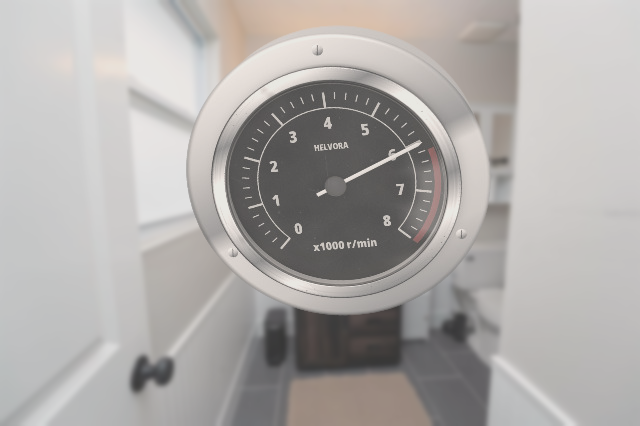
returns 6000 rpm
